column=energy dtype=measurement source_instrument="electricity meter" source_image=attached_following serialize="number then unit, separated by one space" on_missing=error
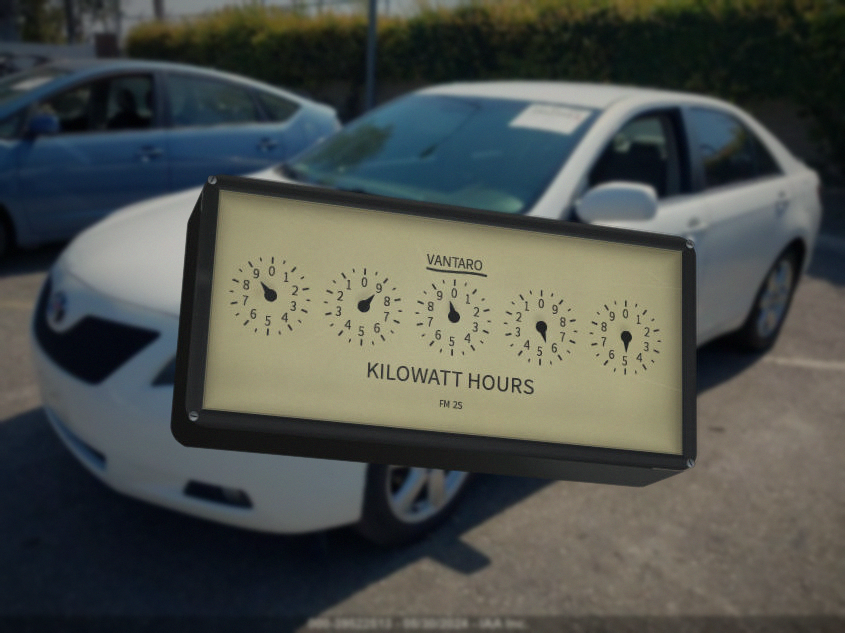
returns 88955 kWh
